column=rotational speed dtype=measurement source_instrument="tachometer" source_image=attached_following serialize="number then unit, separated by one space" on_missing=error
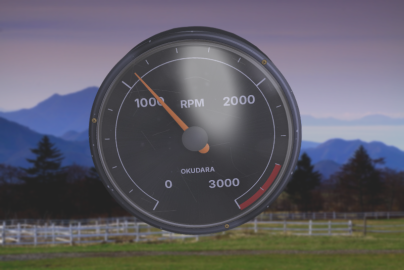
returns 1100 rpm
